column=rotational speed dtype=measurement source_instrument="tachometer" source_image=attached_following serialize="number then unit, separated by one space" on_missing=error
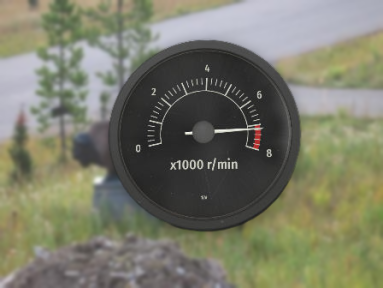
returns 7200 rpm
